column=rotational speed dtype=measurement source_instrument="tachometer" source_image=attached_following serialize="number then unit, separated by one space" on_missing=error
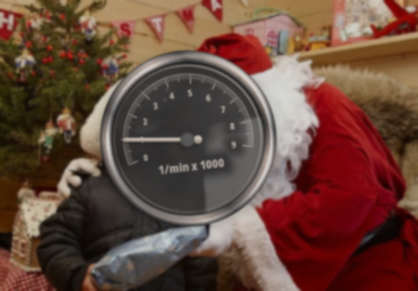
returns 1000 rpm
